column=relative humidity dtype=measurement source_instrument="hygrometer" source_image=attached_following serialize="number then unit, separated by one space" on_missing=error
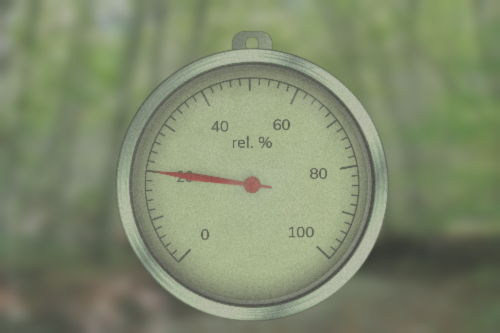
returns 20 %
